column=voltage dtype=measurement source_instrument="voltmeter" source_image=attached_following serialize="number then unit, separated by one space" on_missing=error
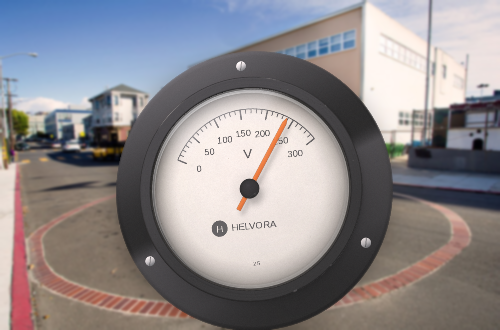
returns 240 V
